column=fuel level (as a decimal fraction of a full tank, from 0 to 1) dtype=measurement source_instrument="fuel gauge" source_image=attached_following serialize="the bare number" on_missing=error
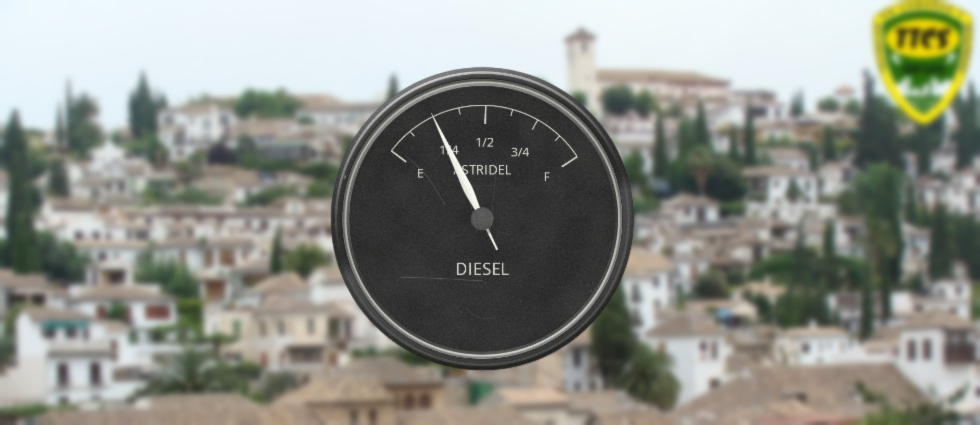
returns 0.25
